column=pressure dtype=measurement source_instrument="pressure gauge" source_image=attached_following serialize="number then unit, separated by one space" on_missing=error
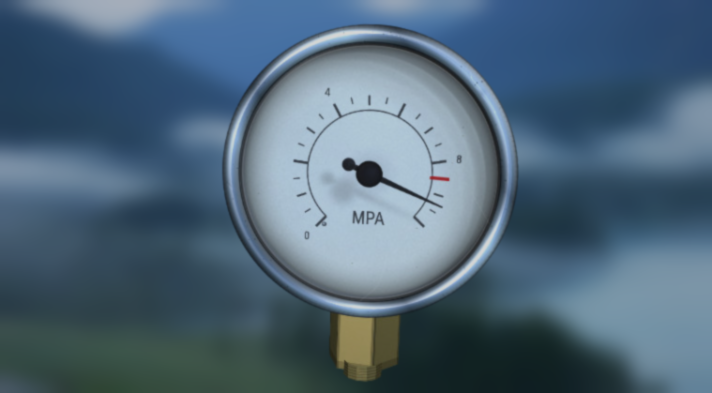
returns 9.25 MPa
